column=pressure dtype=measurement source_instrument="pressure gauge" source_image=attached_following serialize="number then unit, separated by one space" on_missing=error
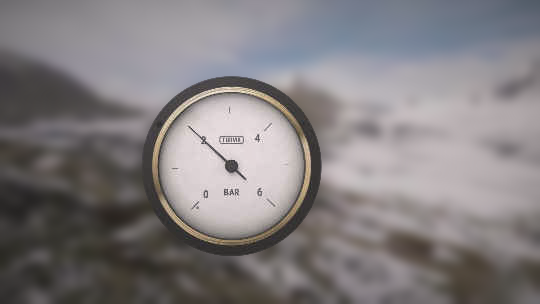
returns 2 bar
